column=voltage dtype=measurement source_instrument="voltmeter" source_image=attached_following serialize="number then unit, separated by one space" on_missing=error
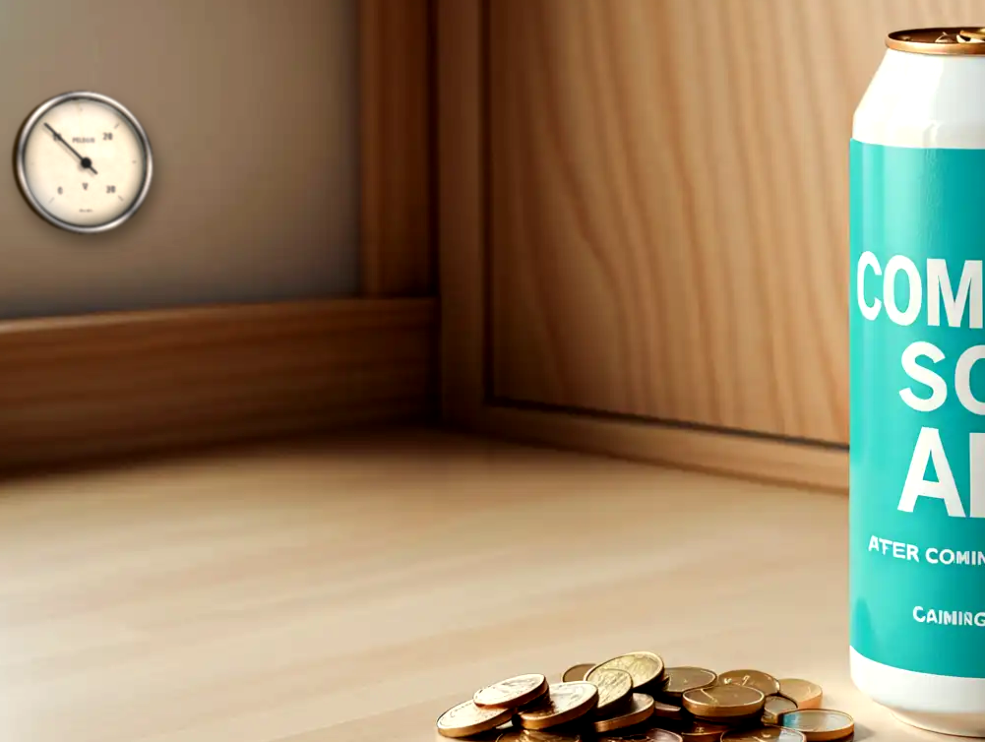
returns 10 V
